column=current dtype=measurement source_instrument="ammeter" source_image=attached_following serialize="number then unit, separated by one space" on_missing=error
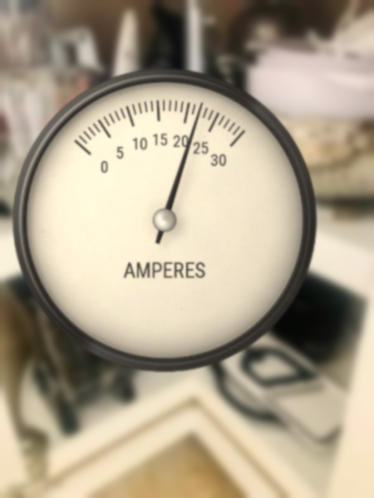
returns 22 A
